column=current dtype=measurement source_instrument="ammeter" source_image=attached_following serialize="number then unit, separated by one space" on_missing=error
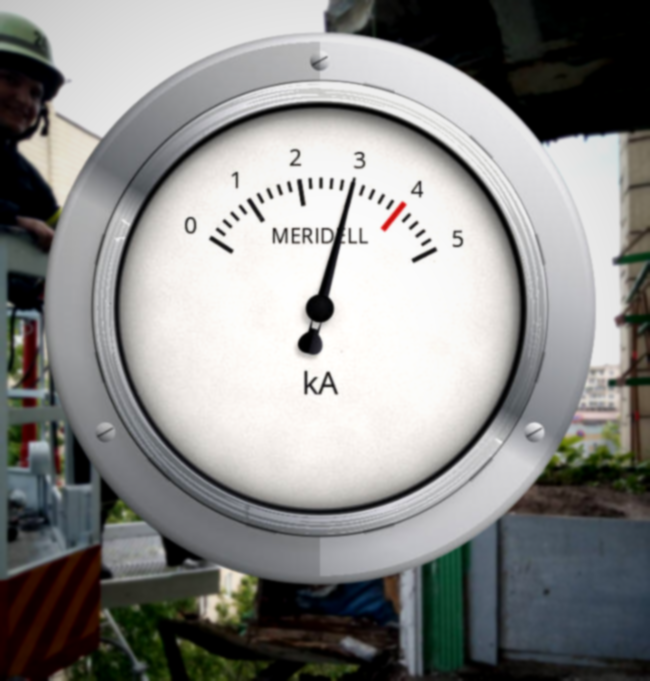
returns 3 kA
